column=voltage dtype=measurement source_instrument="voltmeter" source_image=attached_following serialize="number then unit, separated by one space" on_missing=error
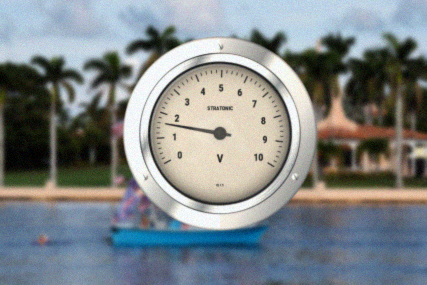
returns 1.6 V
